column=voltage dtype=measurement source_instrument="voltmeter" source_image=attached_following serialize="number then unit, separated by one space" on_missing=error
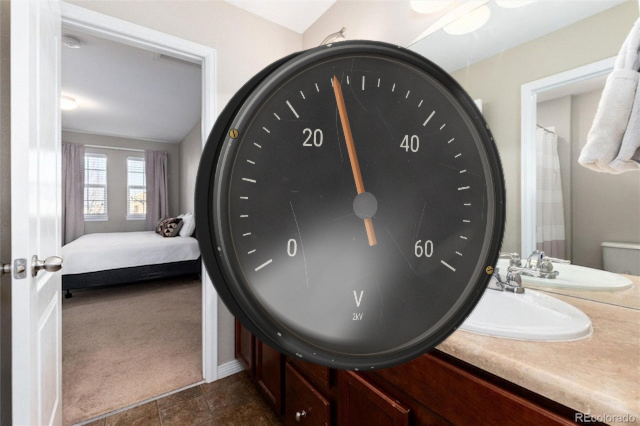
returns 26 V
